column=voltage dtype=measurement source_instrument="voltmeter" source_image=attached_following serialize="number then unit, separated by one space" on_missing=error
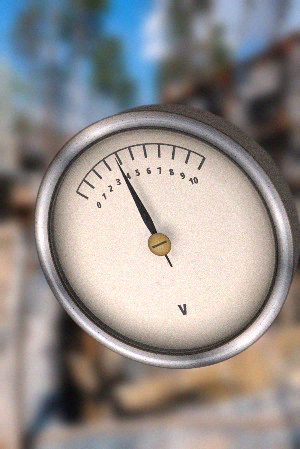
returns 4 V
